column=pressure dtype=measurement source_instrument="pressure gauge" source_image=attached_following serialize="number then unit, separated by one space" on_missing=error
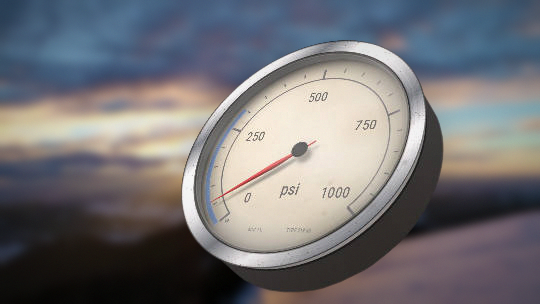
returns 50 psi
